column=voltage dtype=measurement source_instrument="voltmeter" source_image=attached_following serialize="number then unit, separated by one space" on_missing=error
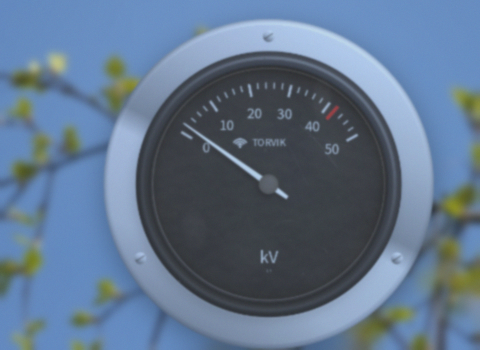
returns 2 kV
